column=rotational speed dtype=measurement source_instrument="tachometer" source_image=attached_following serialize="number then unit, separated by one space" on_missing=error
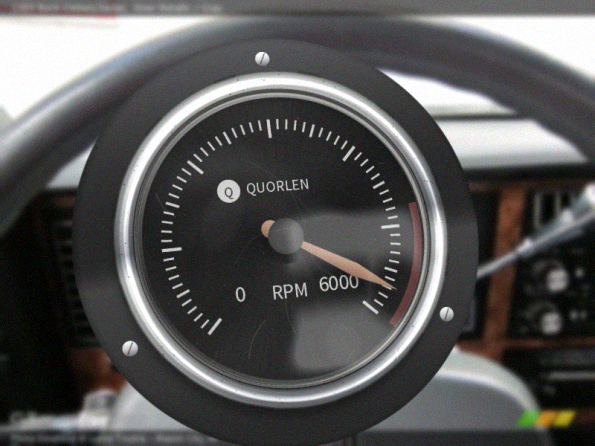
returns 5700 rpm
